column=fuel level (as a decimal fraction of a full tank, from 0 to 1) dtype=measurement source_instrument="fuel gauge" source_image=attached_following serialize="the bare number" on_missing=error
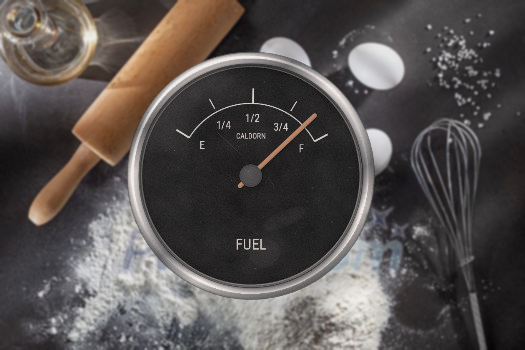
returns 0.875
